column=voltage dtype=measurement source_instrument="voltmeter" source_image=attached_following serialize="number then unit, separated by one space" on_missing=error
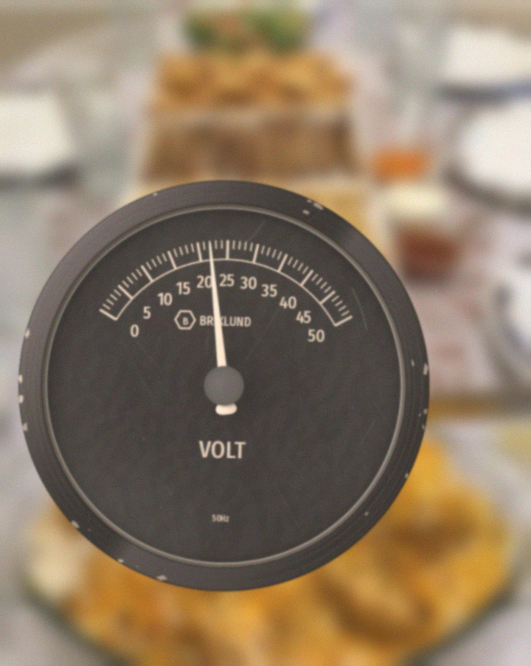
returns 22 V
